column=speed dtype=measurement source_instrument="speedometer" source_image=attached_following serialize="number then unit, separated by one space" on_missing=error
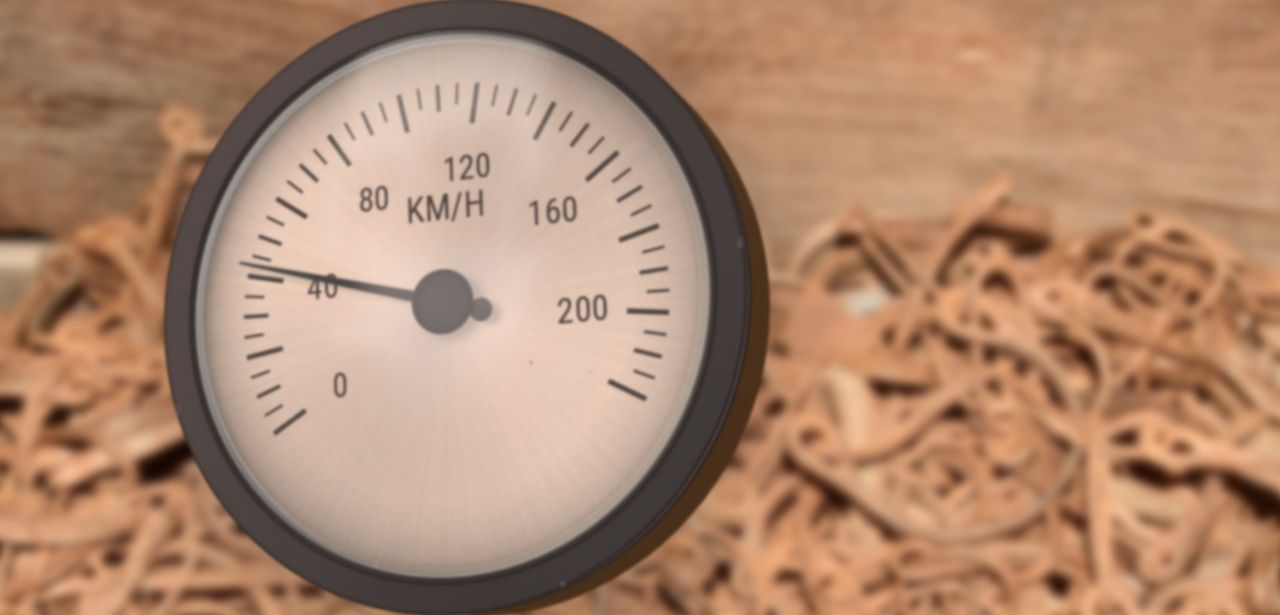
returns 42.5 km/h
